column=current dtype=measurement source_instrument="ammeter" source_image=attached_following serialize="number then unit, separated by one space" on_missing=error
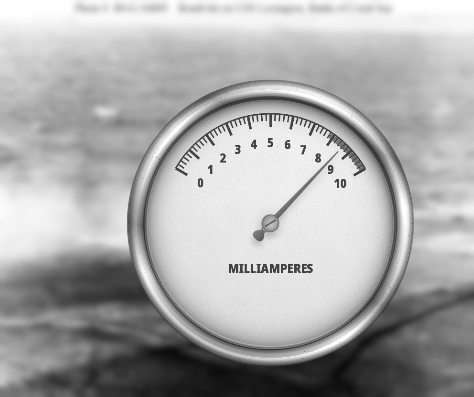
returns 8.6 mA
